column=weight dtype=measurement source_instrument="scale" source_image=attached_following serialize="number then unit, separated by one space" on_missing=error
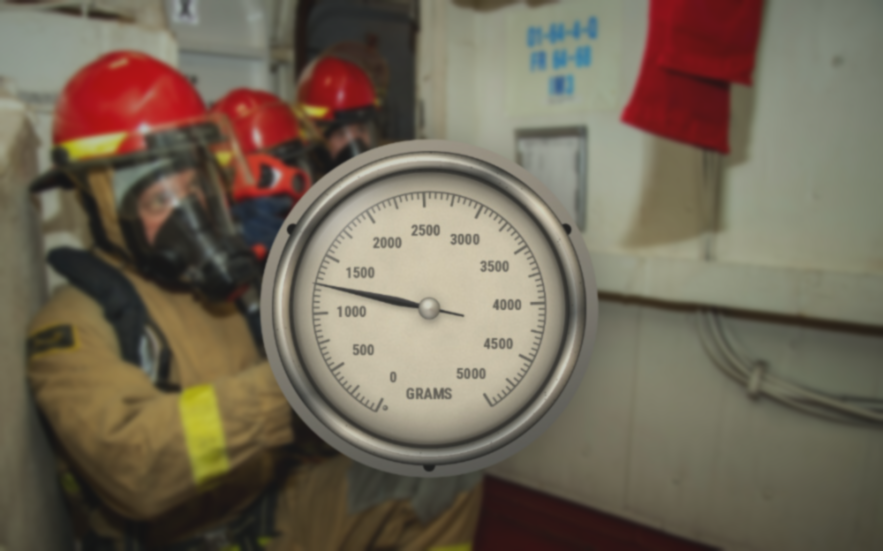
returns 1250 g
